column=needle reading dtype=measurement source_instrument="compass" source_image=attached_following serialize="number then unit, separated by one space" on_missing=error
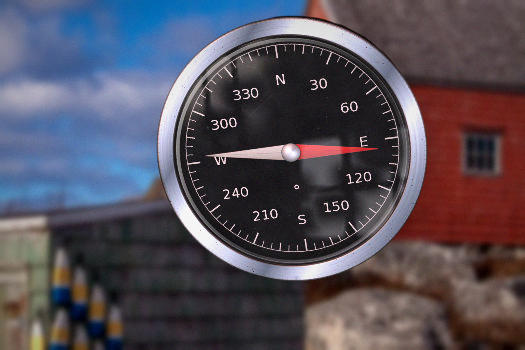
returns 95 °
